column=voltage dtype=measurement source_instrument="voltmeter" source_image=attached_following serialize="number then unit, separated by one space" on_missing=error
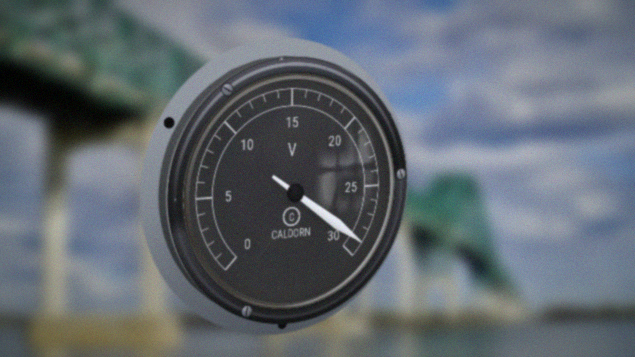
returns 29 V
